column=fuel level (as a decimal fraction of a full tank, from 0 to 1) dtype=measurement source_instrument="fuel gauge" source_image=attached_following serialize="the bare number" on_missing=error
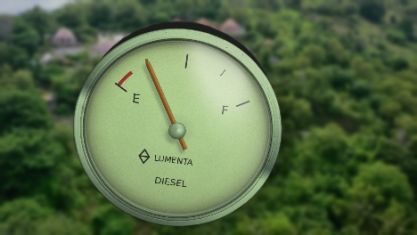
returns 0.25
